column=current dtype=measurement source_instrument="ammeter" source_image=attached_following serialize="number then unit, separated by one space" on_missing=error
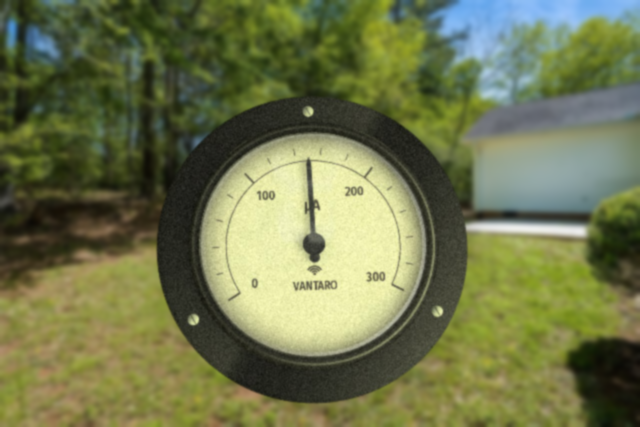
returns 150 µA
